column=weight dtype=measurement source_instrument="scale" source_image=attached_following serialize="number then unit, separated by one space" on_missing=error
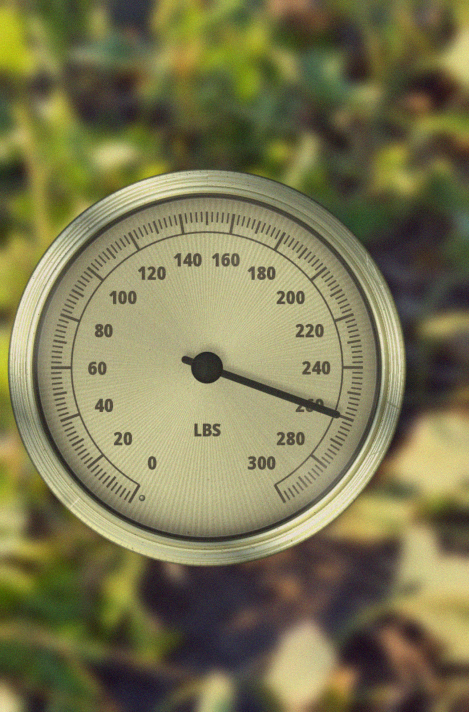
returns 260 lb
